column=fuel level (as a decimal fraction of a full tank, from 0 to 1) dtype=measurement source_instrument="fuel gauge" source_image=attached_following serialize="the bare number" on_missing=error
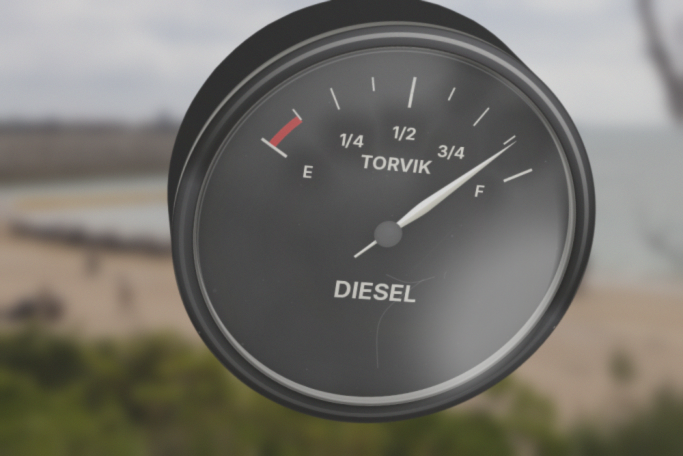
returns 0.875
